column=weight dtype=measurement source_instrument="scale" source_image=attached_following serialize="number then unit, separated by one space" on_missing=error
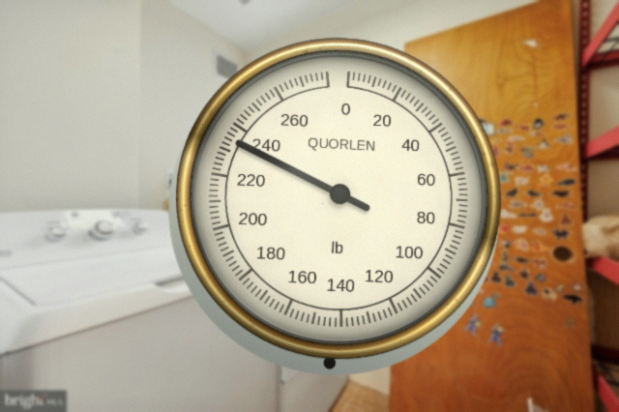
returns 234 lb
